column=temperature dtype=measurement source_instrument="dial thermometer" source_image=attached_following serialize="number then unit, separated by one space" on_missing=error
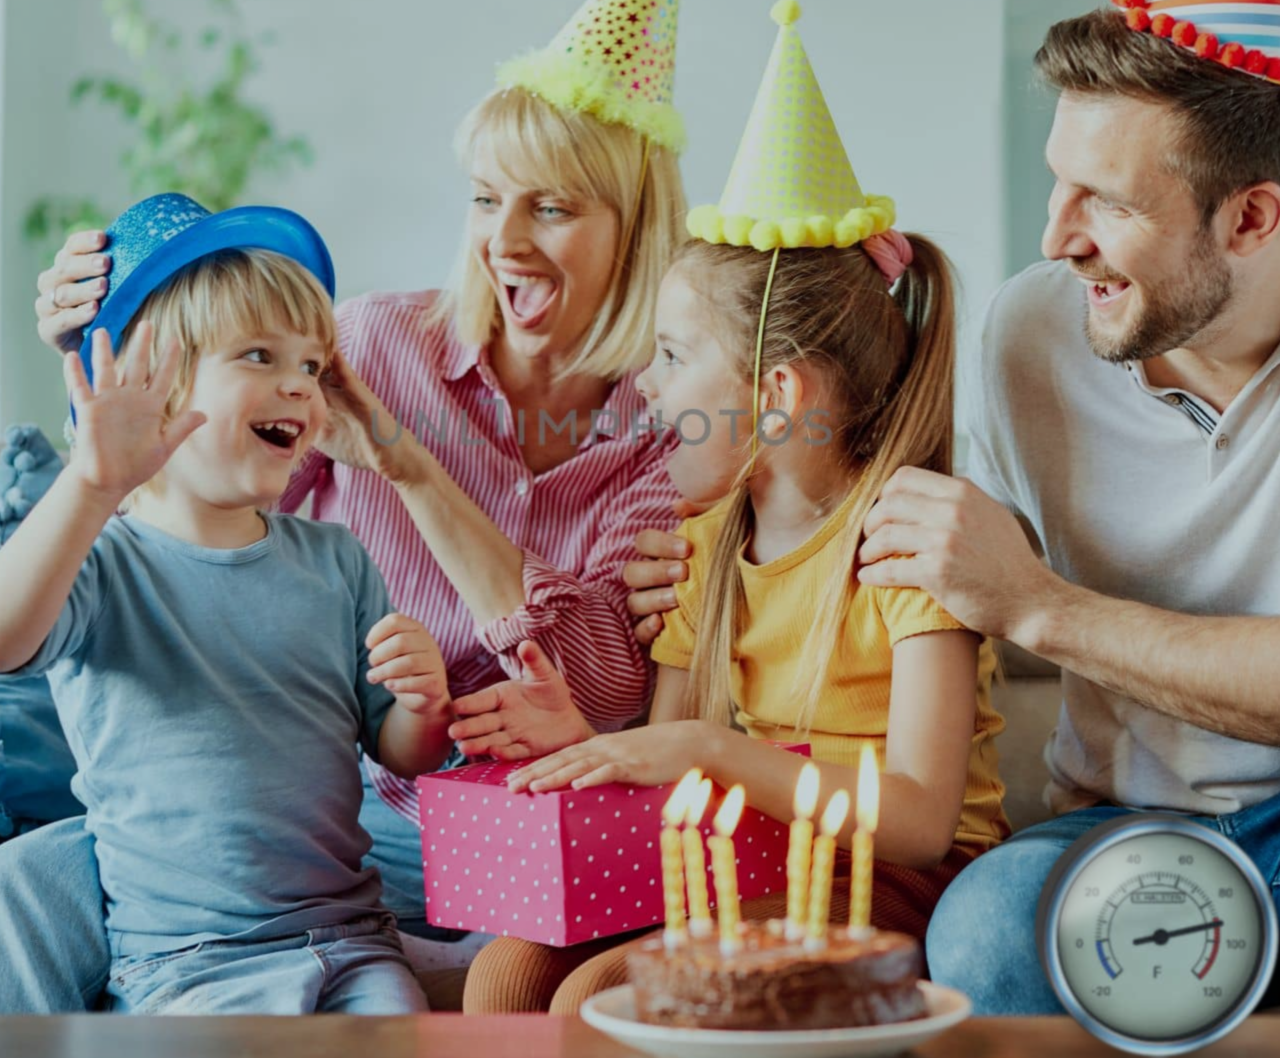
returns 90 °F
